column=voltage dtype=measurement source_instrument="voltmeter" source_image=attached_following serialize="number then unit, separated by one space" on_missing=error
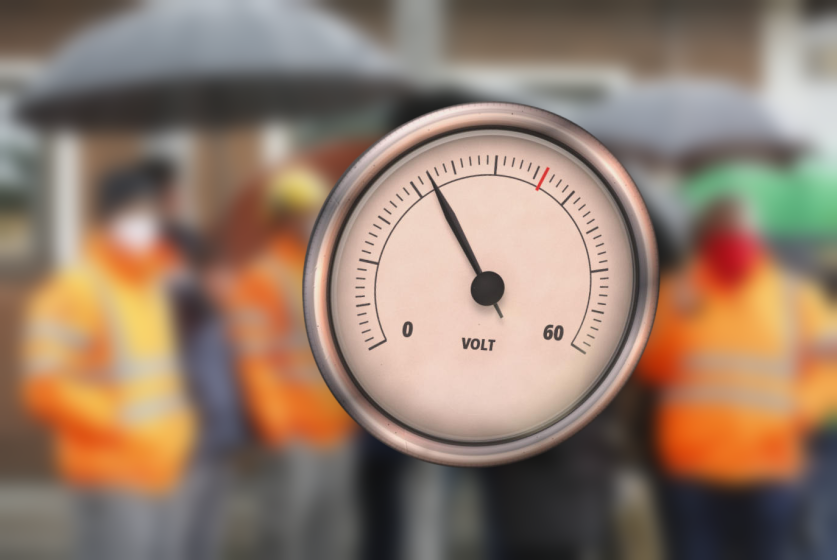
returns 22 V
